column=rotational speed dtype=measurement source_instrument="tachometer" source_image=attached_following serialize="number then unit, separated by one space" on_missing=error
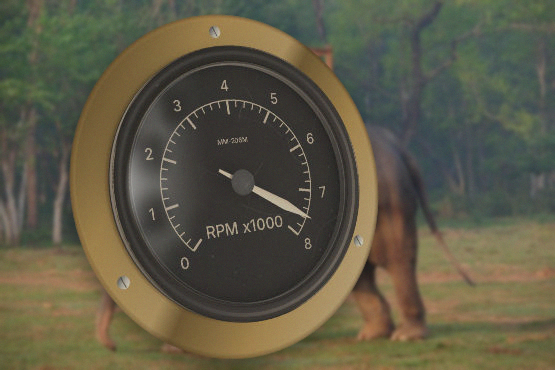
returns 7600 rpm
